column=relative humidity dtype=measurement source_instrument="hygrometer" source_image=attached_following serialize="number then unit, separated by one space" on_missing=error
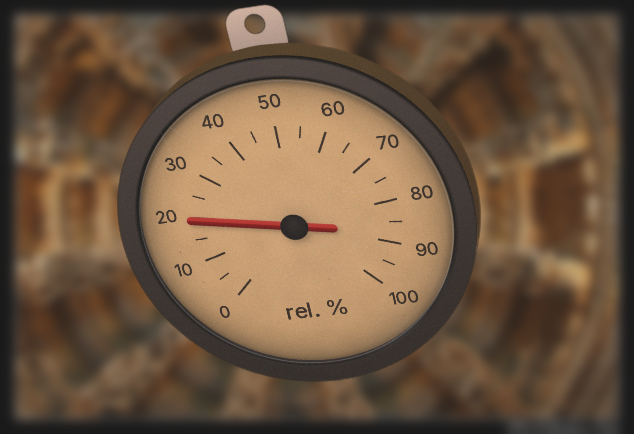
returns 20 %
